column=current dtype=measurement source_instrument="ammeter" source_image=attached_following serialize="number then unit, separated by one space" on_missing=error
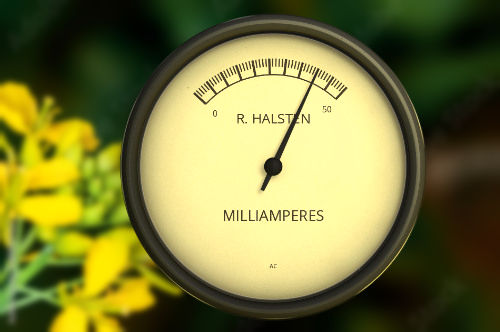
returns 40 mA
